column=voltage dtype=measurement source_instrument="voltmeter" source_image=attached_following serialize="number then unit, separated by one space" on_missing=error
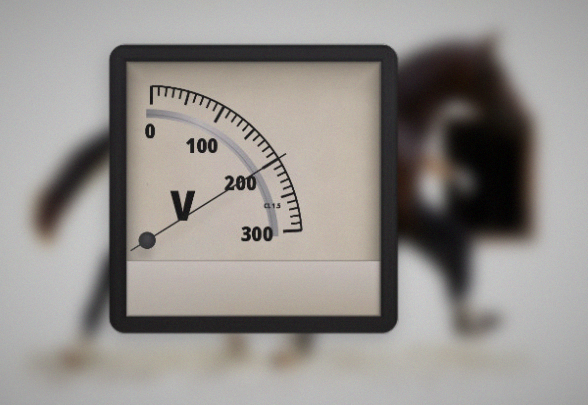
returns 200 V
